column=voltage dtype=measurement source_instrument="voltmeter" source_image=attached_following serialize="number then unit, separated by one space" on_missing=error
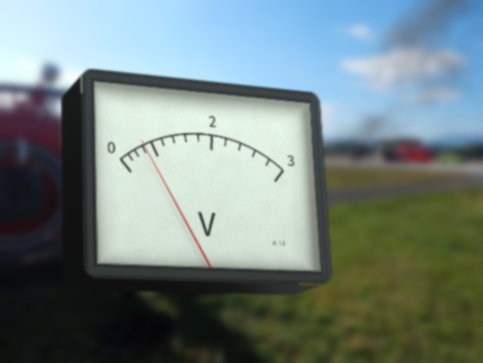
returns 0.8 V
